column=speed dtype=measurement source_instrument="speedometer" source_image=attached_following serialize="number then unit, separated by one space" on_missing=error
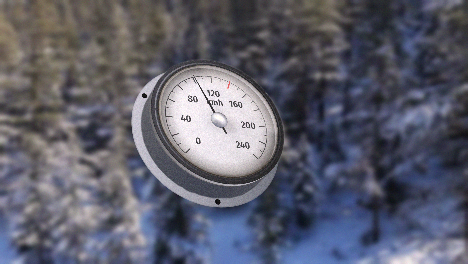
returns 100 km/h
